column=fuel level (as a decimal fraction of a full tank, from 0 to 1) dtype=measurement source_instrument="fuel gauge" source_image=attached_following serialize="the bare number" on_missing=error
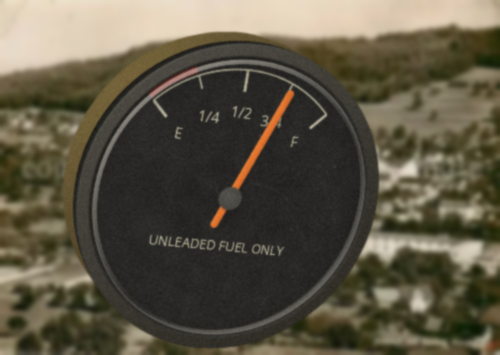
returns 0.75
